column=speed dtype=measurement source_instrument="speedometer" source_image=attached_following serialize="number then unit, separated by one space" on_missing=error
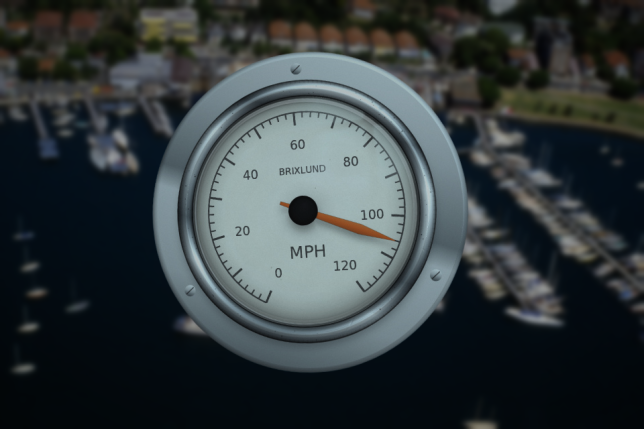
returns 106 mph
